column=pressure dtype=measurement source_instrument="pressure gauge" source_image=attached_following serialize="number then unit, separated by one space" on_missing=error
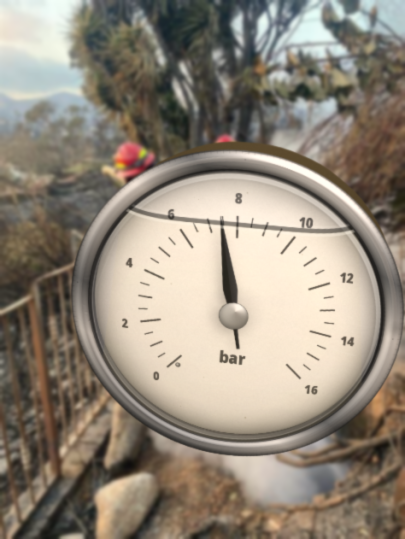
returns 7.5 bar
